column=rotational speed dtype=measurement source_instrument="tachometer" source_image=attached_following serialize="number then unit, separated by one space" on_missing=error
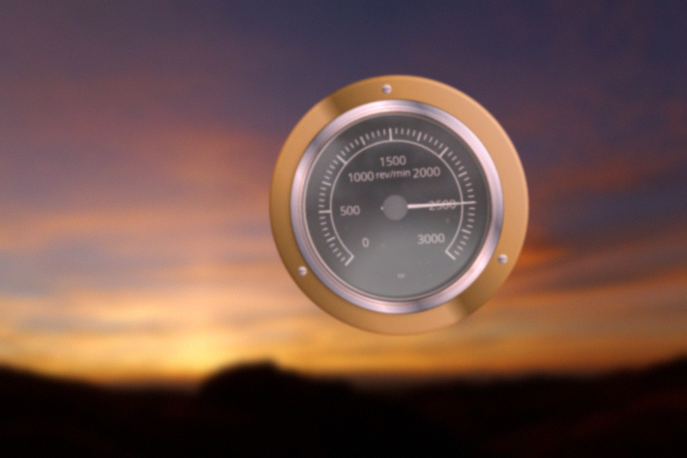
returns 2500 rpm
